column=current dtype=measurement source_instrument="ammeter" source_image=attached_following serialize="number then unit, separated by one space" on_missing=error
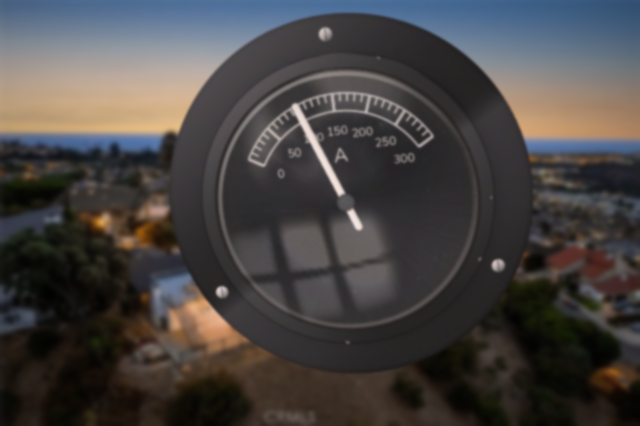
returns 100 A
